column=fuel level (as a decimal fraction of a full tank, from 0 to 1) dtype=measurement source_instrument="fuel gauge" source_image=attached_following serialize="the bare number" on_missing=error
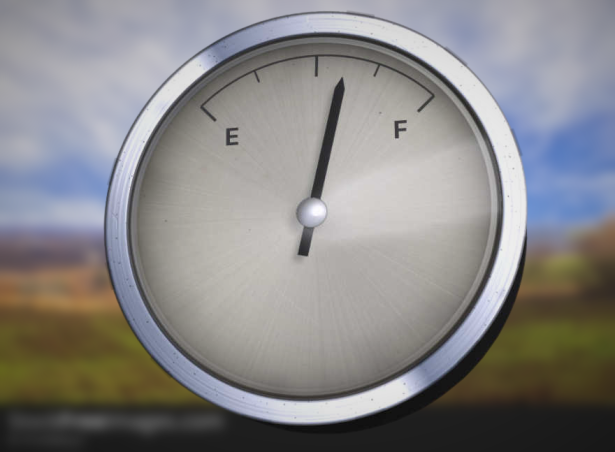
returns 0.625
